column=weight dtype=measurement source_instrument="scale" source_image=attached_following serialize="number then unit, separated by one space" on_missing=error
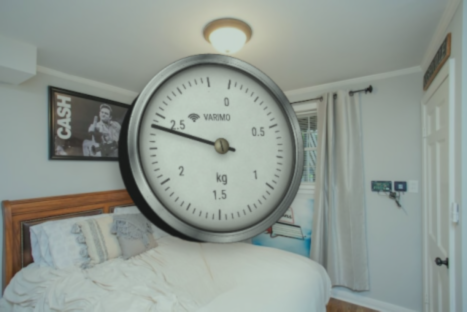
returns 2.4 kg
